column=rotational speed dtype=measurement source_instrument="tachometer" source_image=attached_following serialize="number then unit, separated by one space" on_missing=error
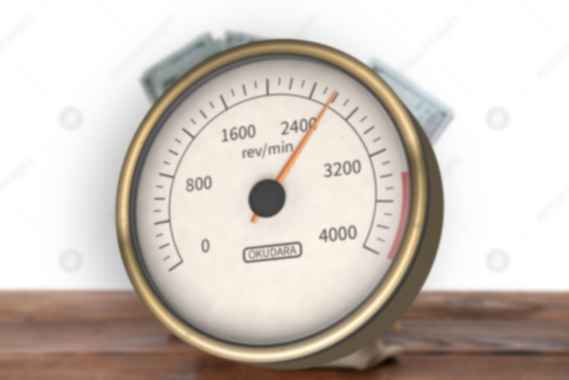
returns 2600 rpm
